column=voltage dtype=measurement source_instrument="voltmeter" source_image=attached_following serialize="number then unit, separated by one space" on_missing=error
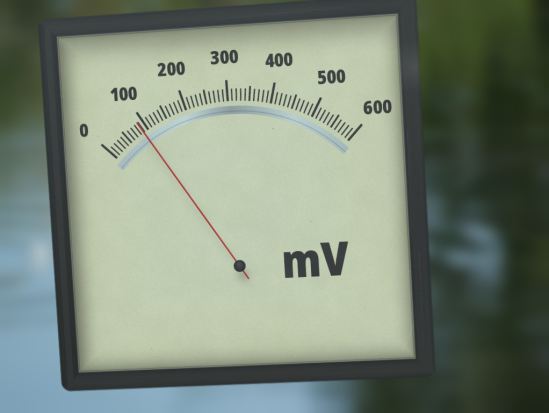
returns 90 mV
